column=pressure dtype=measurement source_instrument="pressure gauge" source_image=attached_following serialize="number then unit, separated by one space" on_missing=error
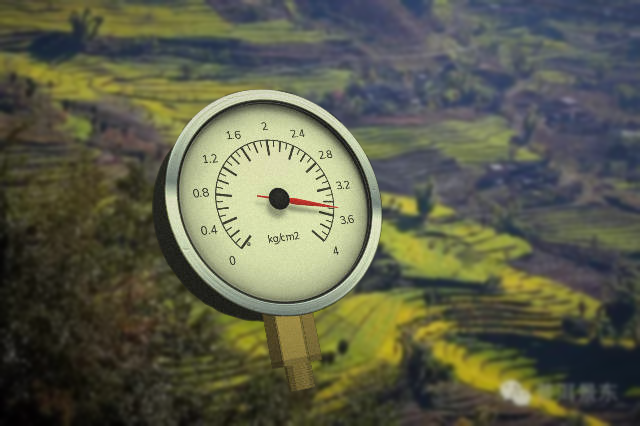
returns 3.5 kg/cm²
